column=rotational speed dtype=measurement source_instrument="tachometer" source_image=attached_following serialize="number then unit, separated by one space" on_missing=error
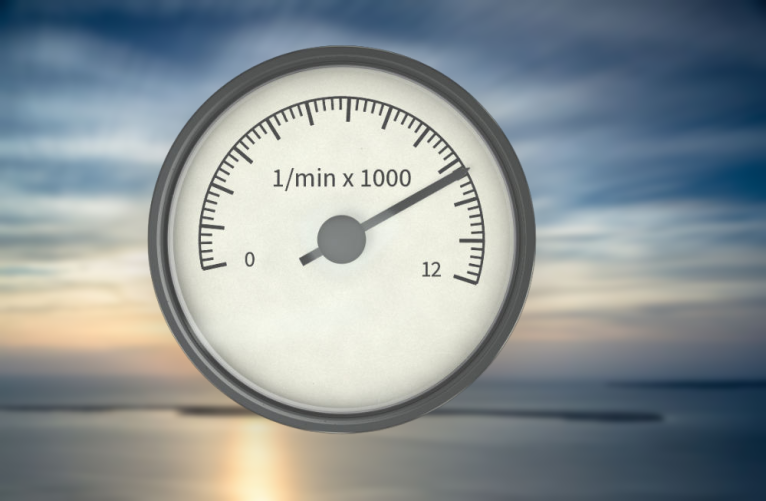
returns 9300 rpm
